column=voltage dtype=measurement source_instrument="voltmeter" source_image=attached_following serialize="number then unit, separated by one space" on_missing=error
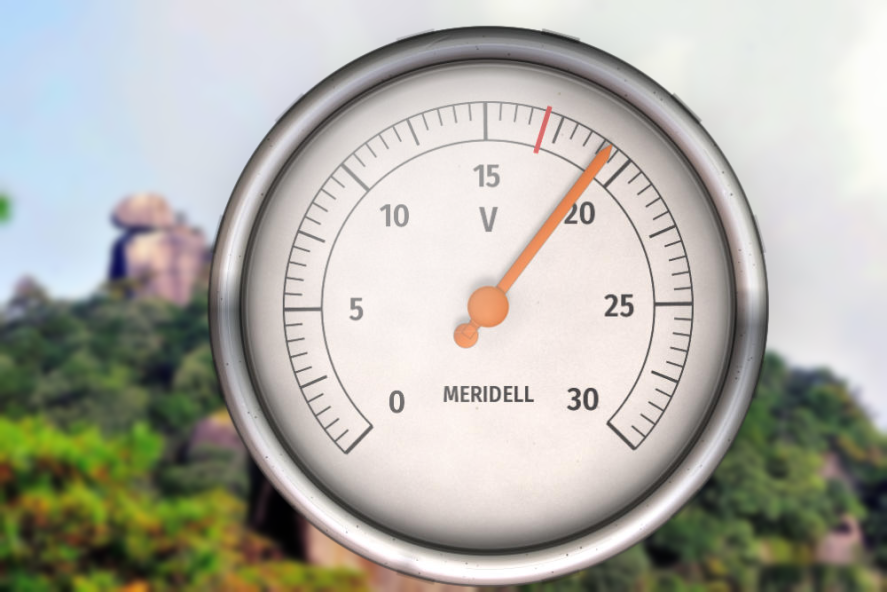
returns 19.25 V
